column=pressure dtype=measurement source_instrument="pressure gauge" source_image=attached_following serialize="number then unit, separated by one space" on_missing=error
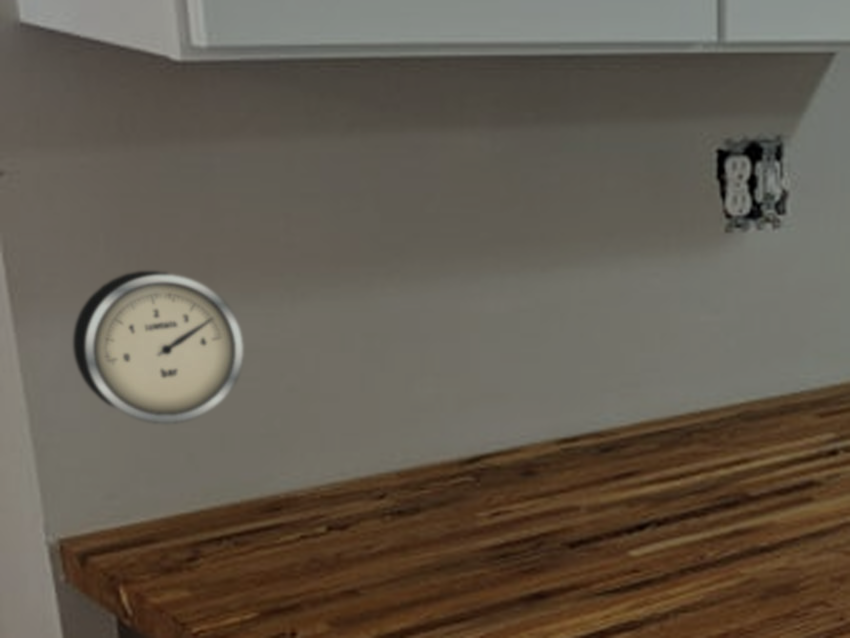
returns 3.5 bar
